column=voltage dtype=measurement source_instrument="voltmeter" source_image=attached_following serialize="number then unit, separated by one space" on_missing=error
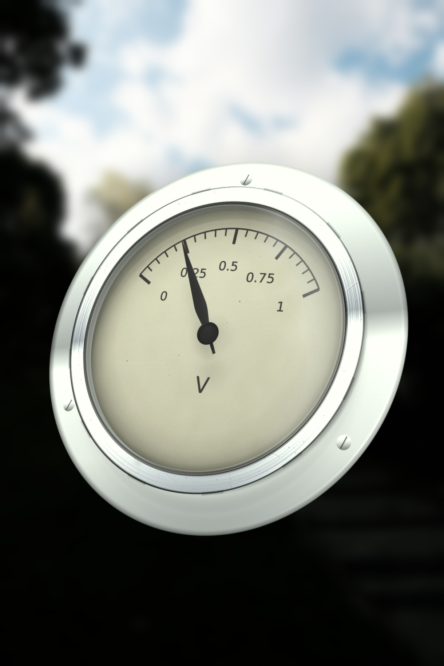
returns 0.25 V
